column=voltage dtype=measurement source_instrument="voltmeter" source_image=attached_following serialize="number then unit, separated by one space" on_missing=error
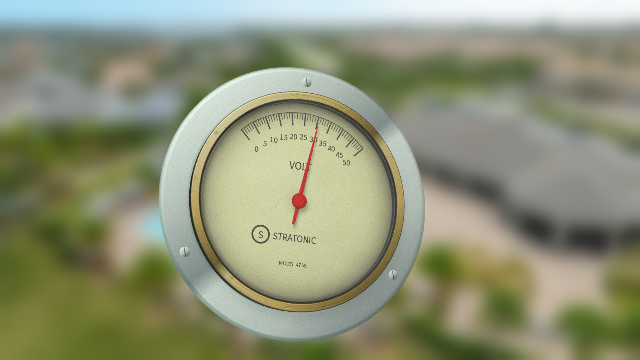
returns 30 V
